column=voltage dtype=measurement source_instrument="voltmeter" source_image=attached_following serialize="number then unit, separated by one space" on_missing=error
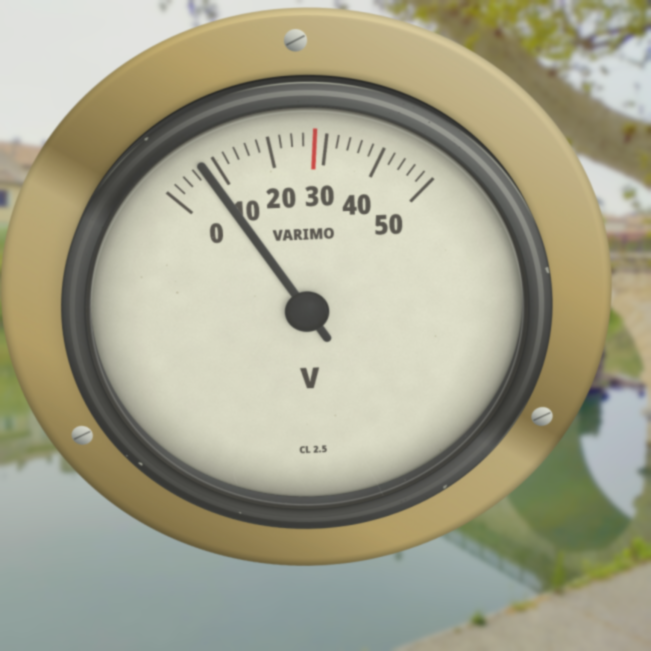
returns 8 V
